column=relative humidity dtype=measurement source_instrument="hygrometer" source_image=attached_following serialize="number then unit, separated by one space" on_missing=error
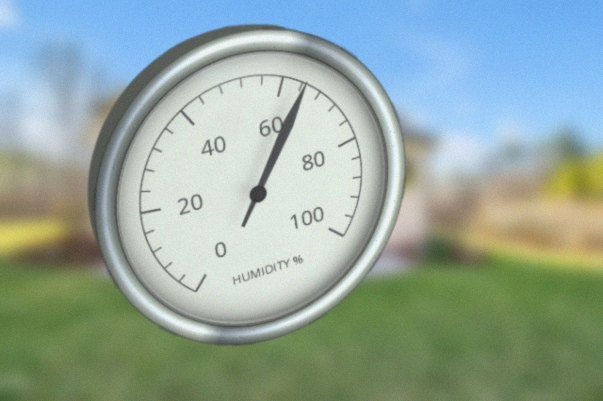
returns 64 %
